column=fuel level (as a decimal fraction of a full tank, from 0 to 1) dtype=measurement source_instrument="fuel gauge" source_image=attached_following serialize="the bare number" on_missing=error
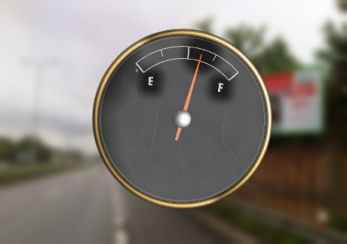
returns 0.625
